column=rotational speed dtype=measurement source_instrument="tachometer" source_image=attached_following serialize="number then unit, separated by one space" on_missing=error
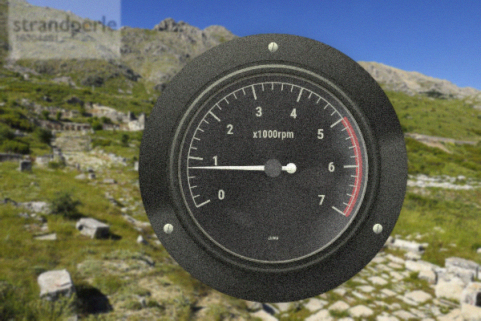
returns 800 rpm
